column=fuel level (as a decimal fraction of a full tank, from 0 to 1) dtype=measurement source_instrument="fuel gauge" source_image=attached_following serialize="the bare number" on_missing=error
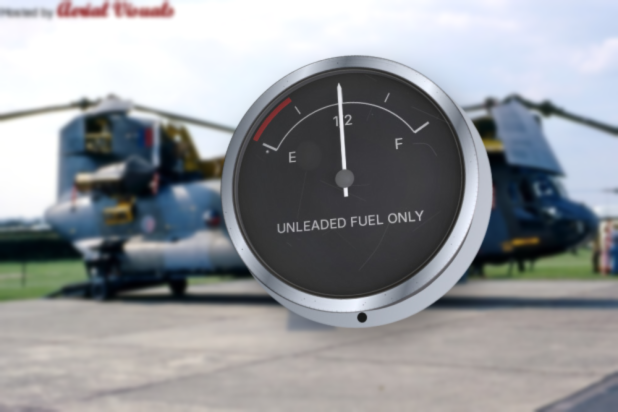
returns 0.5
